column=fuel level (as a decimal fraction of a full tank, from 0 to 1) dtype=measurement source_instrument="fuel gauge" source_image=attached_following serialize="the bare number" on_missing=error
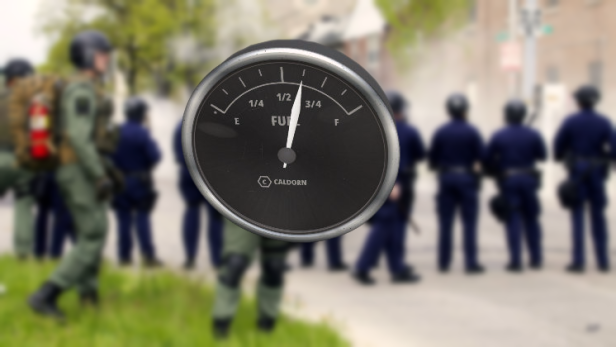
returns 0.625
